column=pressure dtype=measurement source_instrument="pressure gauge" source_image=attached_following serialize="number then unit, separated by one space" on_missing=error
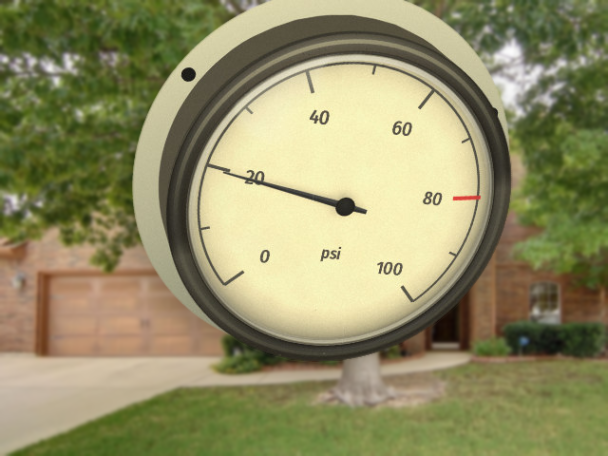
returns 20 psi
